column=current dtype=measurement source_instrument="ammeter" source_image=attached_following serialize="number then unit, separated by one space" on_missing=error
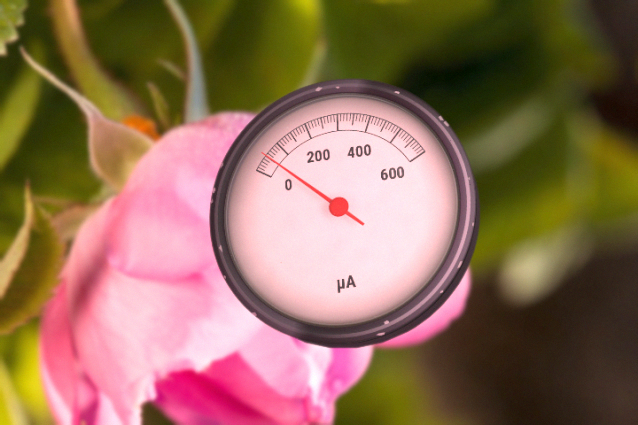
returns 50 µA
